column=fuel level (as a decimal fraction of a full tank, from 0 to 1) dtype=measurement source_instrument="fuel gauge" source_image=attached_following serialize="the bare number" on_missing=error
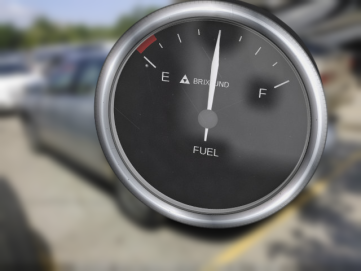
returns 0.5
